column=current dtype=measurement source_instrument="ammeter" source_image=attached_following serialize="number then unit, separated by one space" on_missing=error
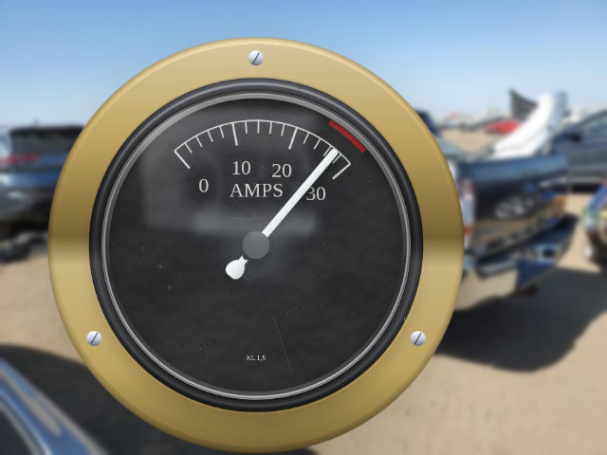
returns 27 A
